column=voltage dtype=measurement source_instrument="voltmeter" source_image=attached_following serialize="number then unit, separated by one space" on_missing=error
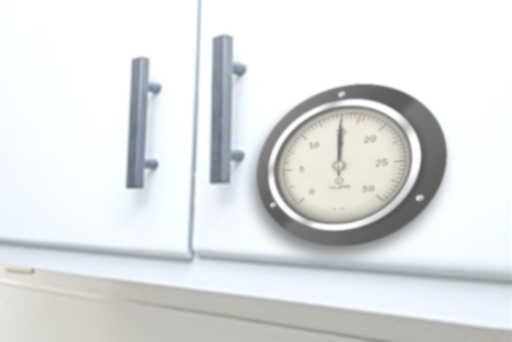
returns 15 V
